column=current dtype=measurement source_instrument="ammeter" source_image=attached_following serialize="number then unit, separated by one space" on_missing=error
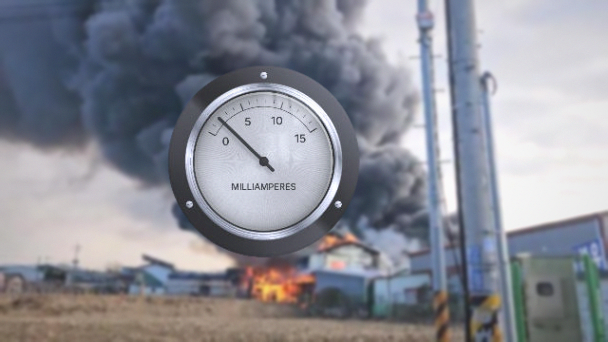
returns 2 mA
